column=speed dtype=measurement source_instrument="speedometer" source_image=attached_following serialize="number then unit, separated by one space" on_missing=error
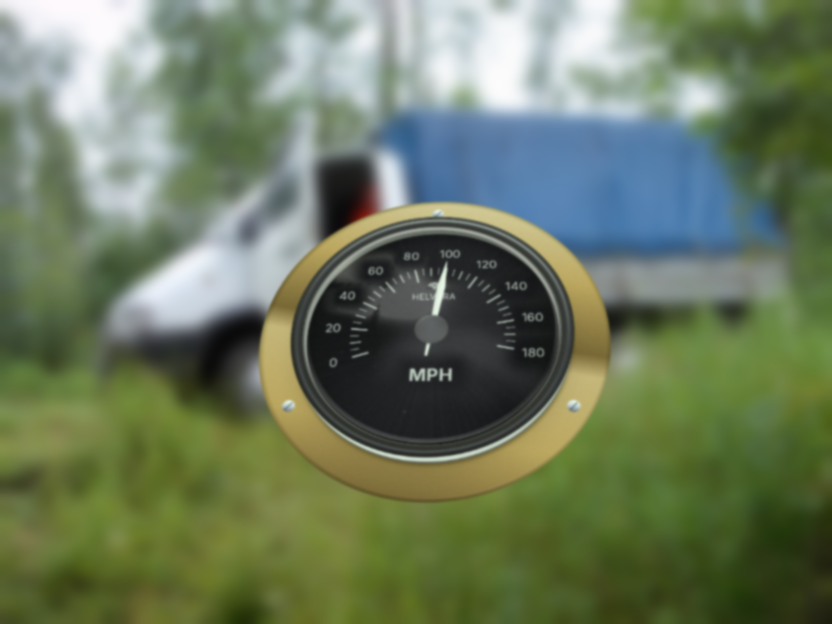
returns 100 mph
